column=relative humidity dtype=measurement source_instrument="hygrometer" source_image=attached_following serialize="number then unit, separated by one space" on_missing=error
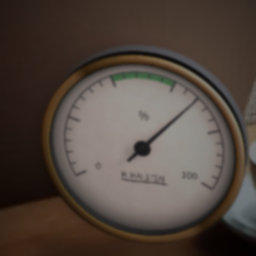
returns 68 %
